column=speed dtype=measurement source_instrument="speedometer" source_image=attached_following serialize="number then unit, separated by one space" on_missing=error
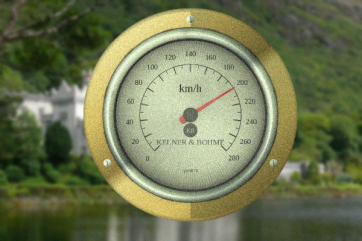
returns 200 km/h
